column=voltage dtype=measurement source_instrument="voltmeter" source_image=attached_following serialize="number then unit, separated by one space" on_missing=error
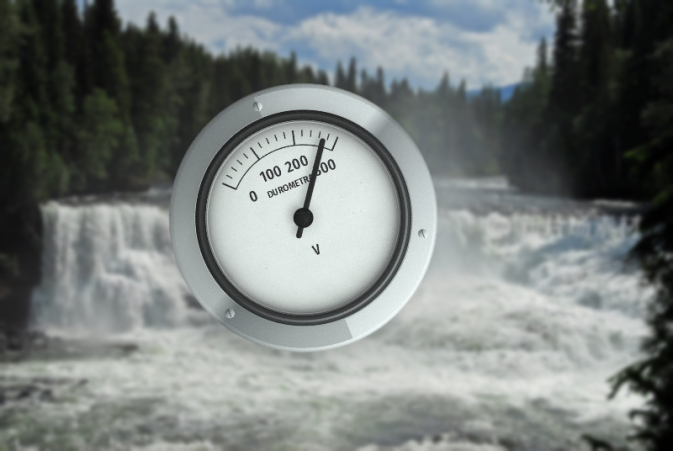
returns 270 V
